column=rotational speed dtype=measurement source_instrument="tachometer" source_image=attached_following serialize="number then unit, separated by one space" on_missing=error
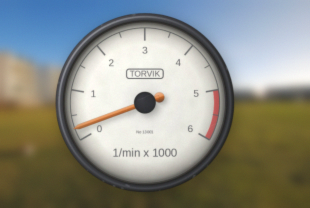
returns 250 rpm
